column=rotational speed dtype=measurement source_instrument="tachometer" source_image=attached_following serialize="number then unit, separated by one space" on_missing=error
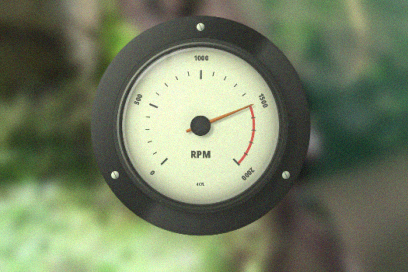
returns 1500 rpm
